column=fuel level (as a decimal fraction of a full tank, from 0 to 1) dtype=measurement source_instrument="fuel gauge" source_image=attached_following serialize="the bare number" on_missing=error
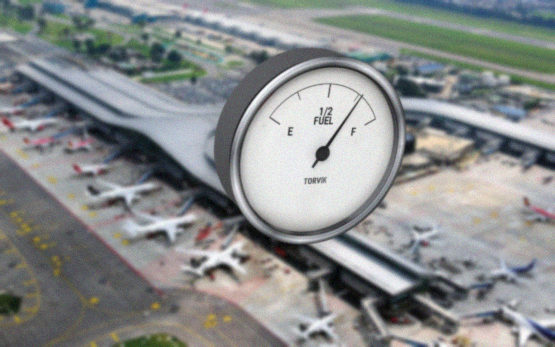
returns 0.75
